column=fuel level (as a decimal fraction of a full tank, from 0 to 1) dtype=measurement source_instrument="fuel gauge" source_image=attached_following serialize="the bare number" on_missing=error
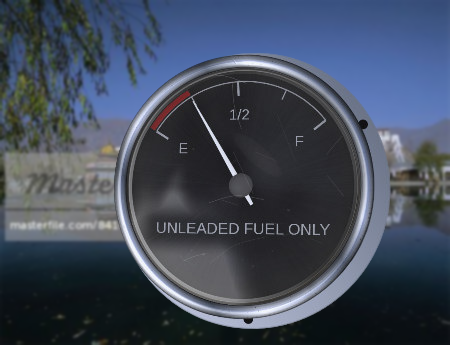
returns 0.25
